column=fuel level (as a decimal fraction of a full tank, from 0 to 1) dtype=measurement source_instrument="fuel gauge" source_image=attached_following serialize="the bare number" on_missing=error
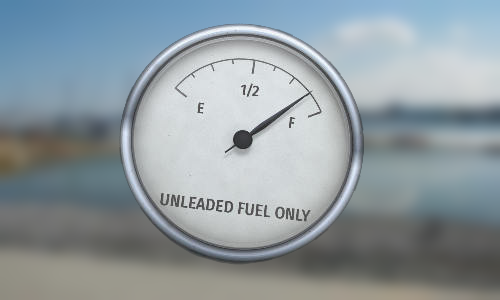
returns 0.875
